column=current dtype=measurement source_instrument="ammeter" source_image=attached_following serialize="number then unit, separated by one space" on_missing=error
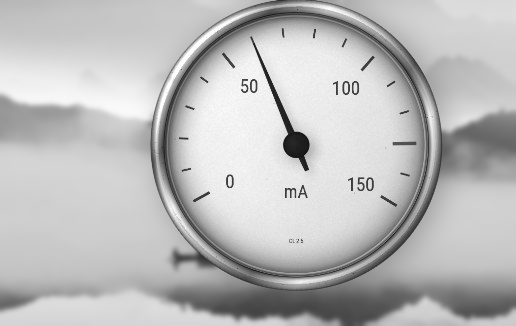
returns 60 mA
